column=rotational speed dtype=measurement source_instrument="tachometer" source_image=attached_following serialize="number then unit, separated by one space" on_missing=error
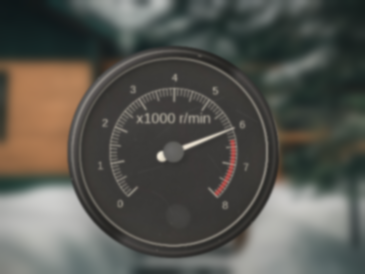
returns 6000 rpm
